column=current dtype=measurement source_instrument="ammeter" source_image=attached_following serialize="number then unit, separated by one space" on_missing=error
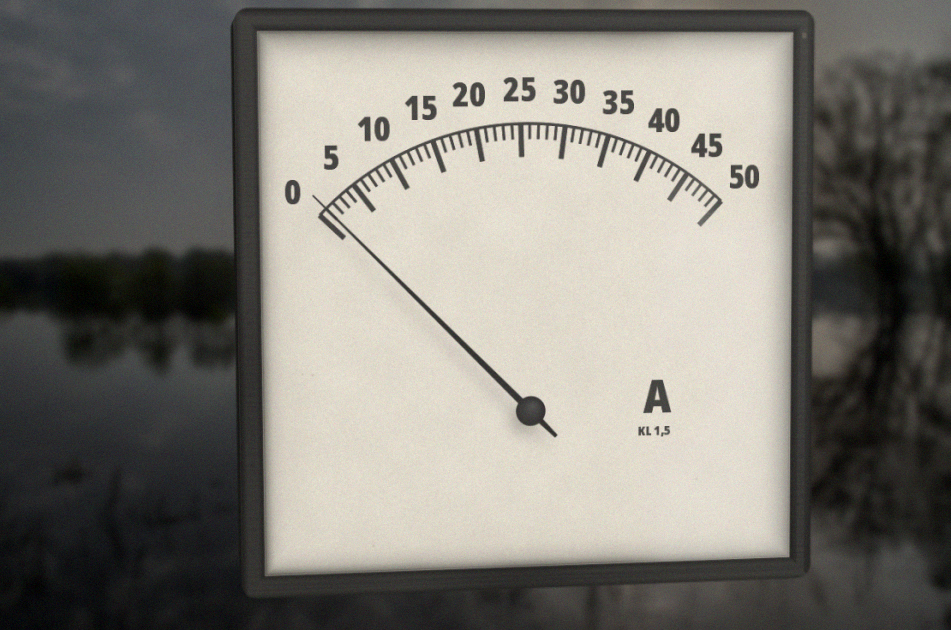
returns 1 A
